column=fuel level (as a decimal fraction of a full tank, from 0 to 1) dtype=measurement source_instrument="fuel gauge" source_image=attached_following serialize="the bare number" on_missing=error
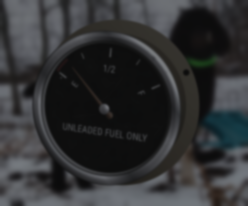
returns 0.125
